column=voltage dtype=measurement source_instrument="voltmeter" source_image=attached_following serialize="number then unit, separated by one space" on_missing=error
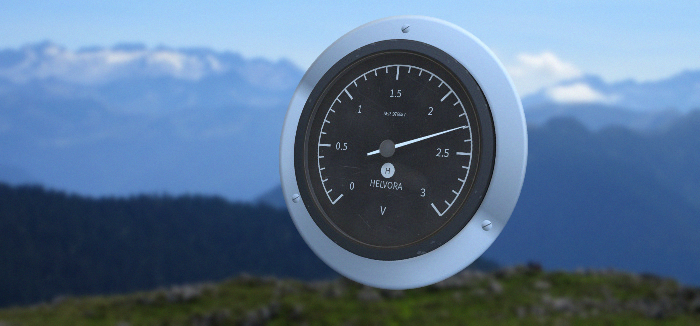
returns 2.3 V
